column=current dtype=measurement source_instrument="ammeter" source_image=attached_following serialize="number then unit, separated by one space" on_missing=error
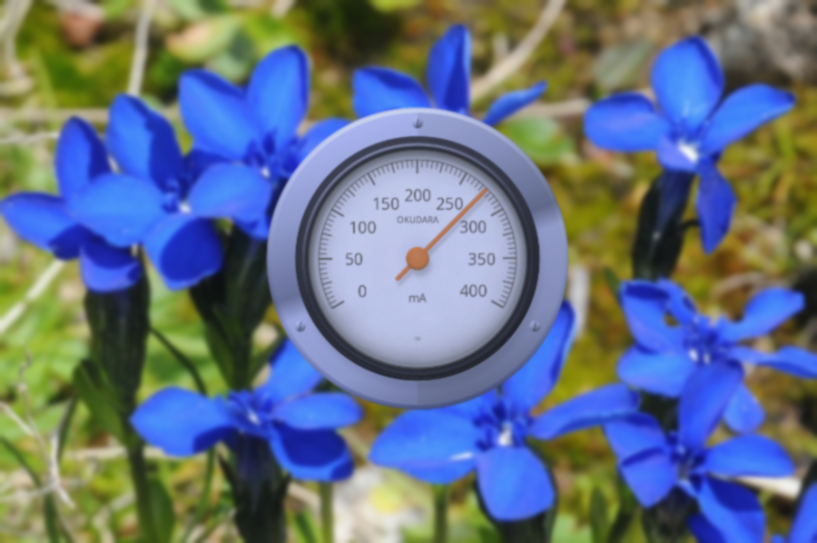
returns 275 mA
